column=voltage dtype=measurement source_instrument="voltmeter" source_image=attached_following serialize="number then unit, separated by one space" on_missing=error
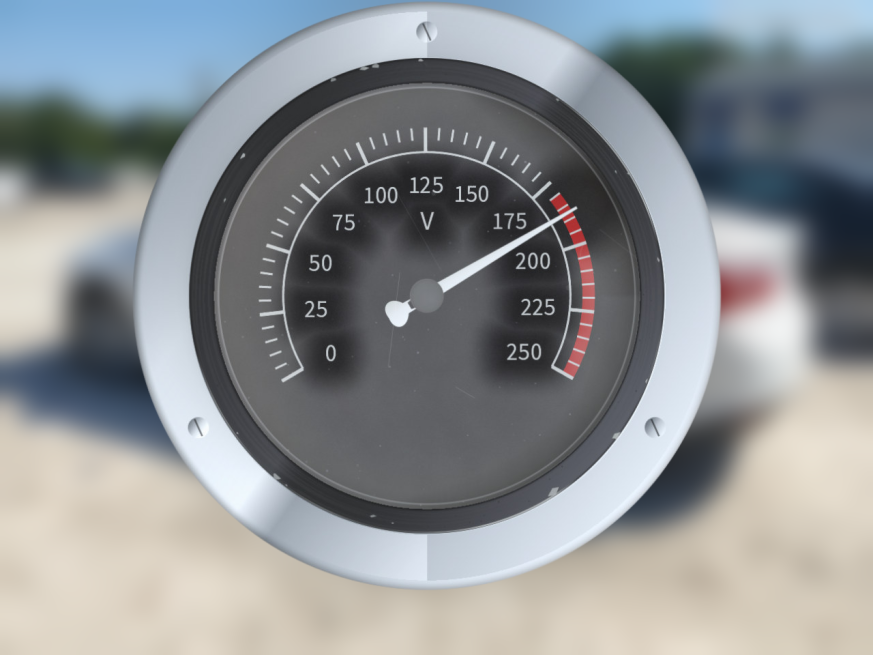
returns 187.5 V
